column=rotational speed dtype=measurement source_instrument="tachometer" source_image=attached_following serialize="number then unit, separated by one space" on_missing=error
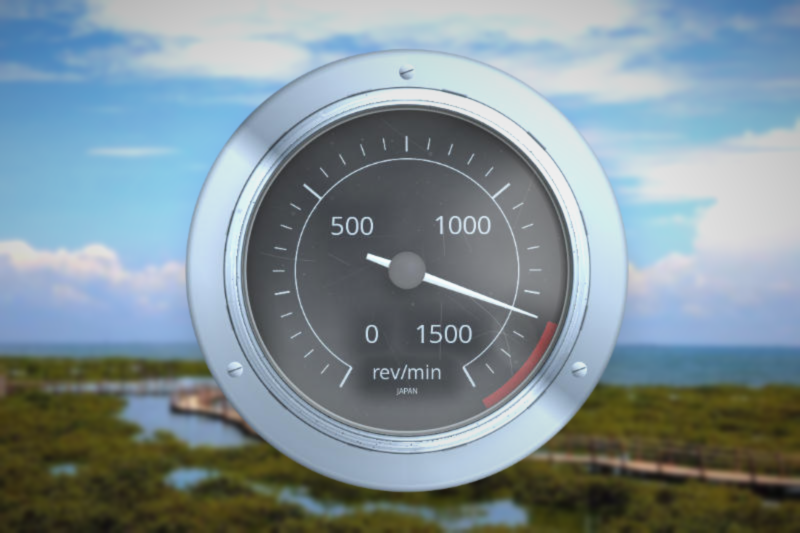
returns 1300 rpm
